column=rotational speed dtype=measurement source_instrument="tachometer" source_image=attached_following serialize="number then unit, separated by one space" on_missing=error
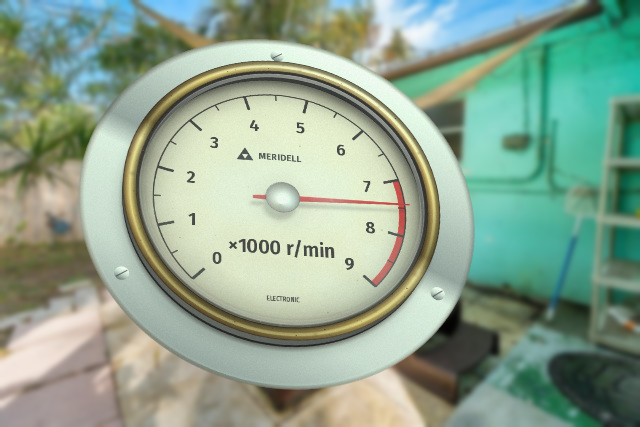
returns 7500 rpm
